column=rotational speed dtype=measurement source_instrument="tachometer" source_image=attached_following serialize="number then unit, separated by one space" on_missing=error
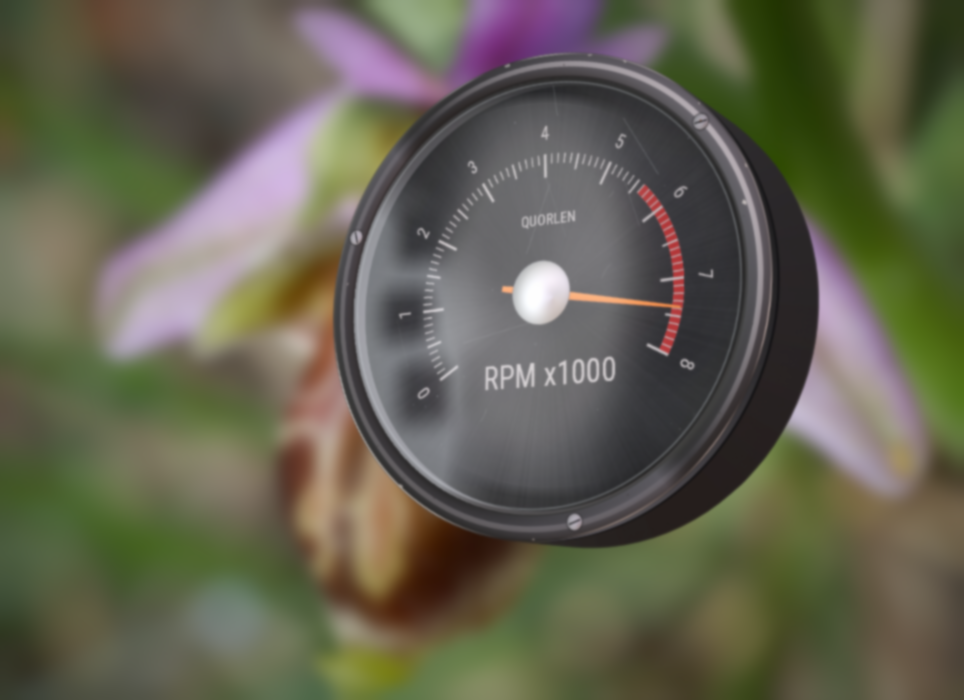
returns 7400 rpm
